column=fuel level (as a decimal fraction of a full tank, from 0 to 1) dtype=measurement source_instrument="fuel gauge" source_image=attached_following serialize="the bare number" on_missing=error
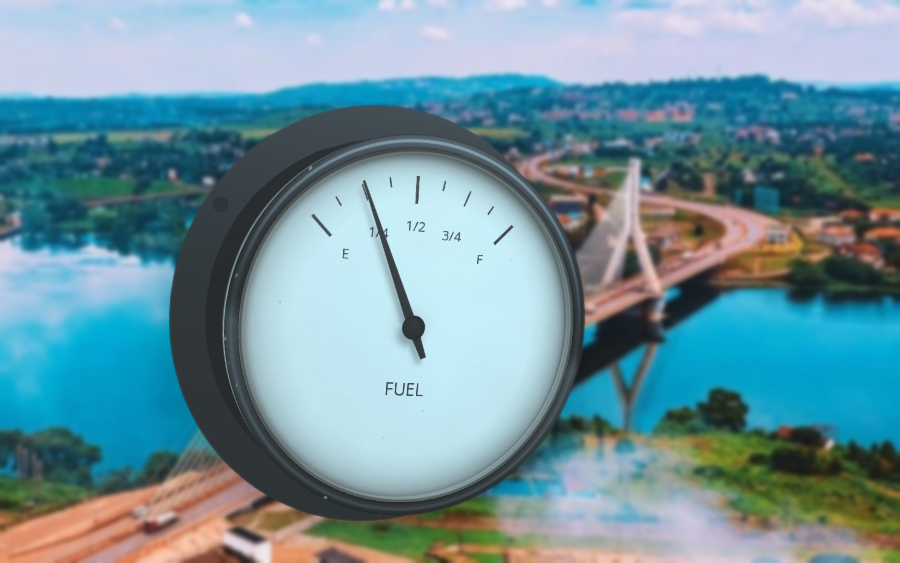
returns 0.25
